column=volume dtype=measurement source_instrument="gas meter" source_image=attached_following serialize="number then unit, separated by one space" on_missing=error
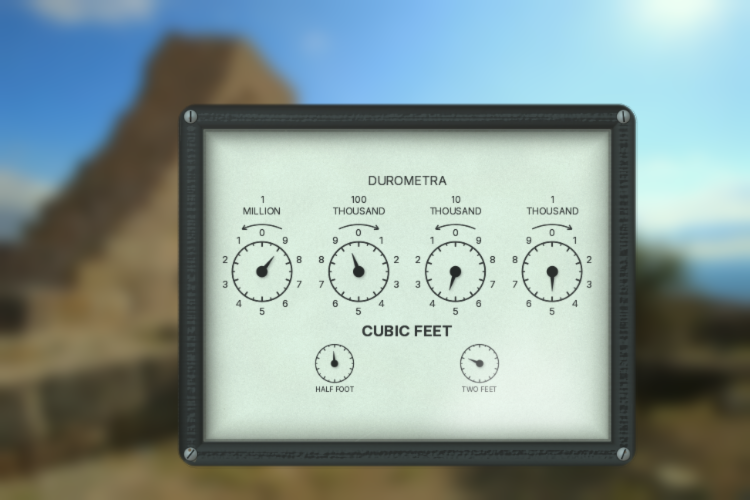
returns 894500 ft³
